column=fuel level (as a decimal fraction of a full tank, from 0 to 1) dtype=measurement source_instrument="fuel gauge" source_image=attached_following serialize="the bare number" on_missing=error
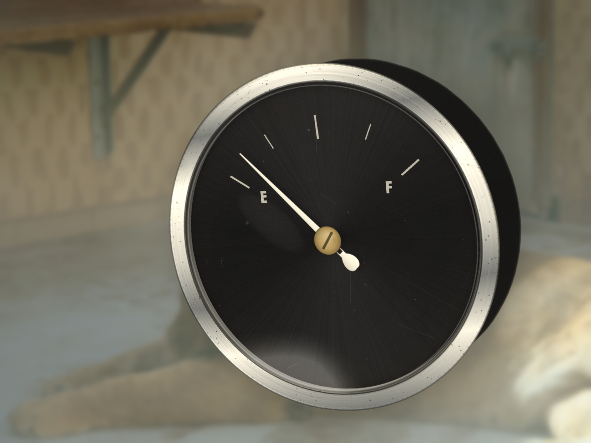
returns 0.125
